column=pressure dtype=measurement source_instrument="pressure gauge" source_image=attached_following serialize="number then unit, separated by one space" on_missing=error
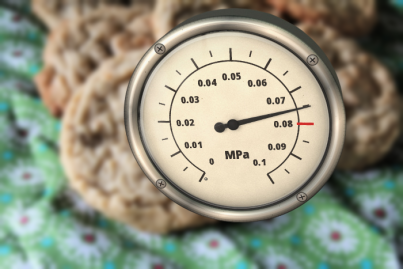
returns 0.075 MPa
